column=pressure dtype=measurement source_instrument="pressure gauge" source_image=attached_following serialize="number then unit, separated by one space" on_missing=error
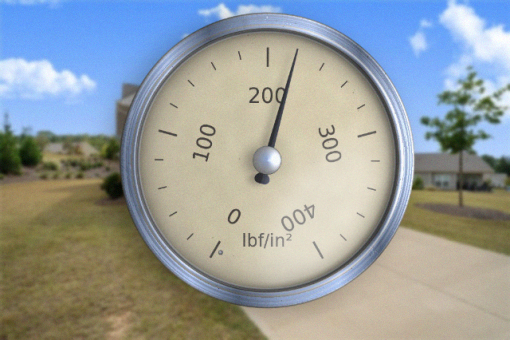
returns 220 psi
